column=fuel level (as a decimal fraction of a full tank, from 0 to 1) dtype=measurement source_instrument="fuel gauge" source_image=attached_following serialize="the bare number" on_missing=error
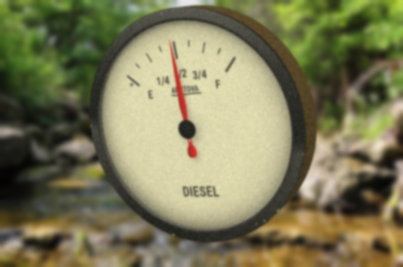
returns 0.5
